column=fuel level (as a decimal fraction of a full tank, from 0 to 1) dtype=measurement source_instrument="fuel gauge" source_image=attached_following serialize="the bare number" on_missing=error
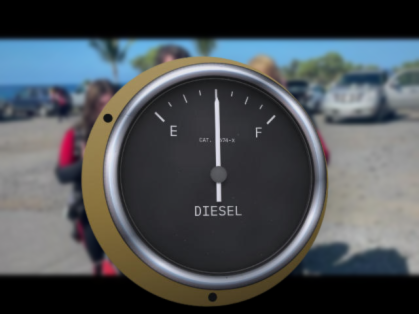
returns 0.5
